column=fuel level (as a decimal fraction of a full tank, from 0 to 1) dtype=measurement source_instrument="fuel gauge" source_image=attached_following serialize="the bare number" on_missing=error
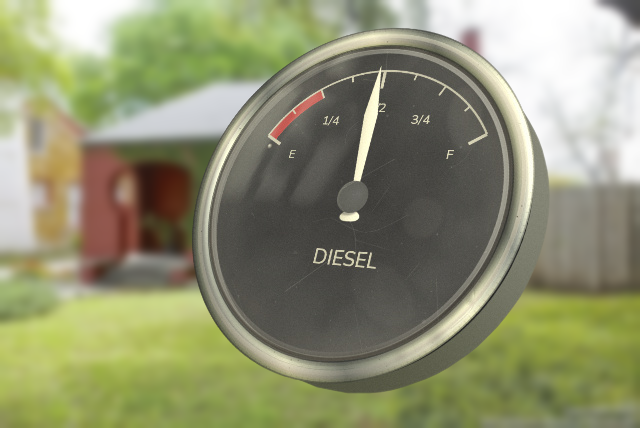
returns 0.5
